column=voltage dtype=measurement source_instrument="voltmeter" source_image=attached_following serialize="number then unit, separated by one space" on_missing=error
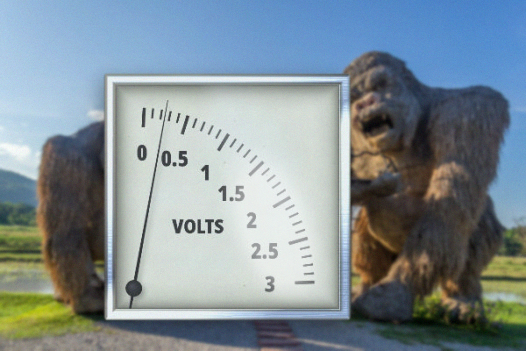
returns 0.25 V
